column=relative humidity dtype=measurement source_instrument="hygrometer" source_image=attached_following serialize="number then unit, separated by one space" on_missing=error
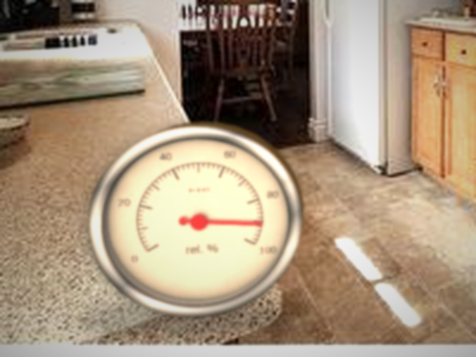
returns 90 %
